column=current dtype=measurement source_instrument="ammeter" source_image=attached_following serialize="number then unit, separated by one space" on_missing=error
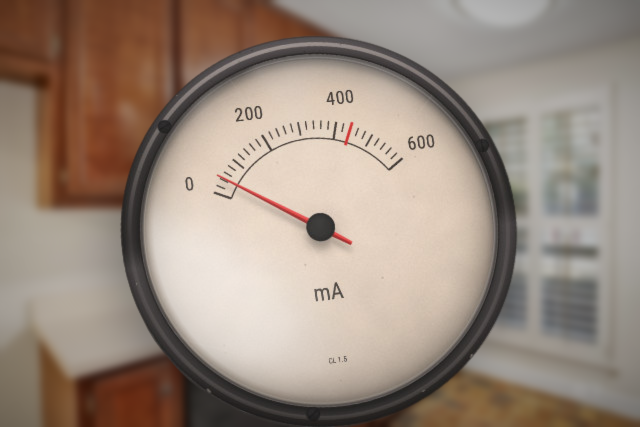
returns 40 mA
